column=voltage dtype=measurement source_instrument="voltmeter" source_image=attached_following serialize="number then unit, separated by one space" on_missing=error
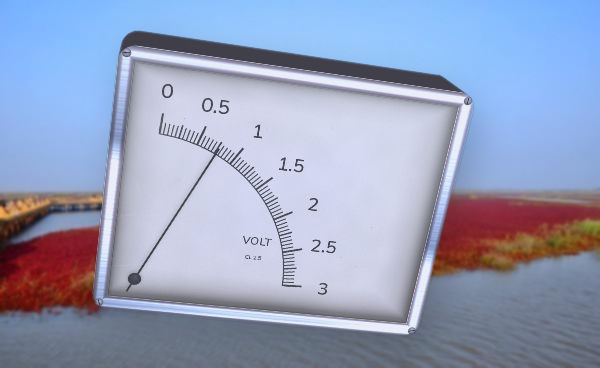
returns 0.75 V
